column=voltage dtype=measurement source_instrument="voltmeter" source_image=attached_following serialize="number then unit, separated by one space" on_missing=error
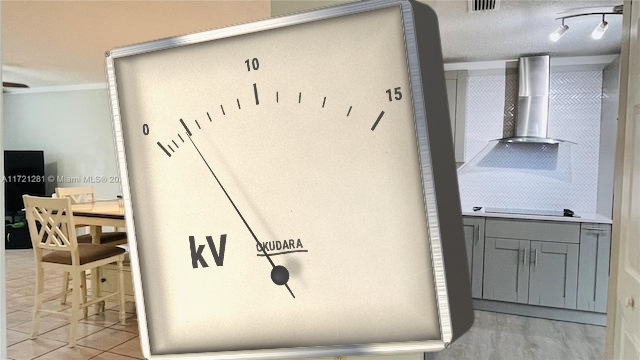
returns 5 kV
